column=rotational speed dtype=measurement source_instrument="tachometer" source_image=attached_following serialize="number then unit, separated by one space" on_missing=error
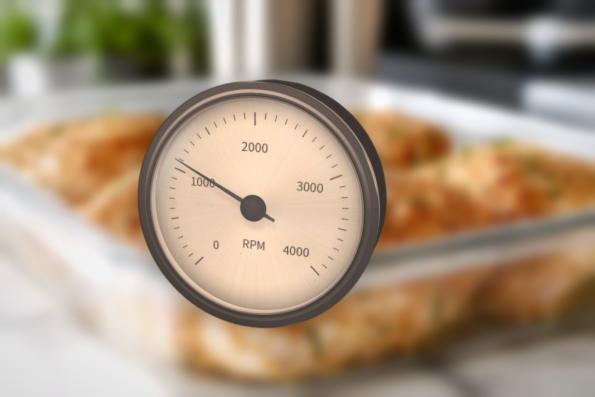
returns 1100 rpm
